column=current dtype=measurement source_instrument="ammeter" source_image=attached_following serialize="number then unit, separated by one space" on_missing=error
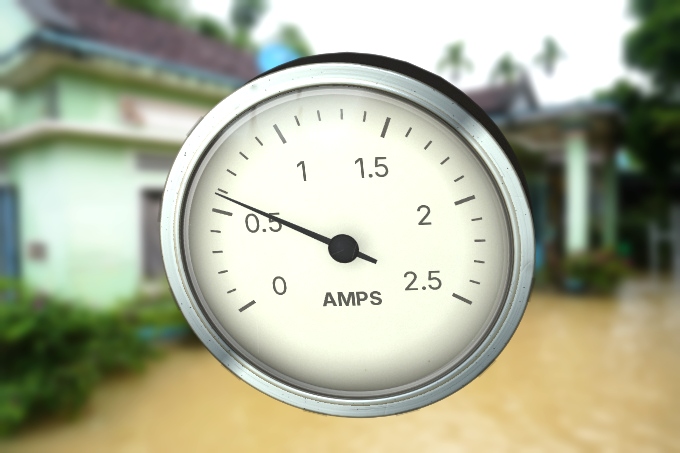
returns 0.6 A
